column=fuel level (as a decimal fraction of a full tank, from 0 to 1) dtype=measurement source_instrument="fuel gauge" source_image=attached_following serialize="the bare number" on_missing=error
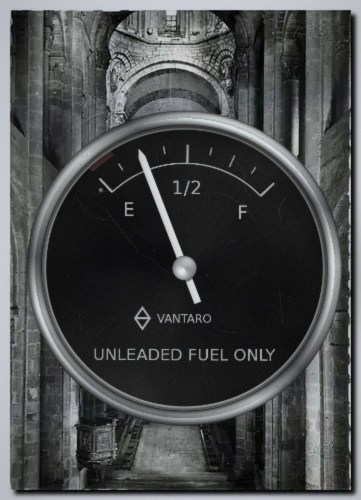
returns 0.25
